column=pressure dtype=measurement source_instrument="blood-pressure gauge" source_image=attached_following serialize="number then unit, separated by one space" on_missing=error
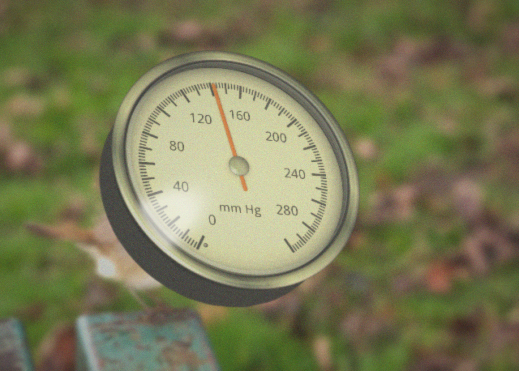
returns 140 mmHg
